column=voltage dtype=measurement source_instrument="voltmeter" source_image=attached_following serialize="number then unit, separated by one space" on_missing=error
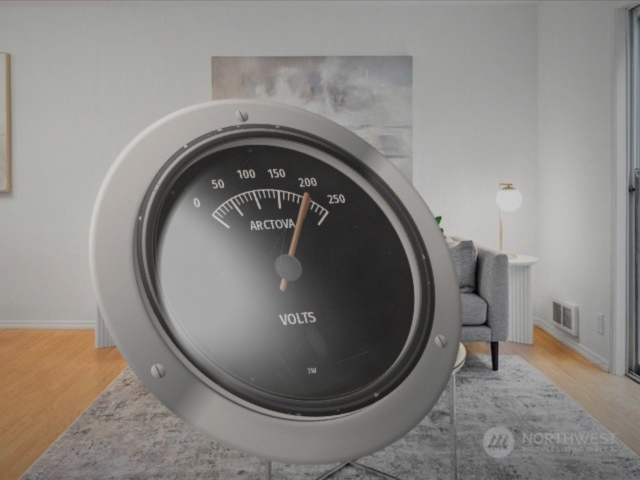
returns 200 V
